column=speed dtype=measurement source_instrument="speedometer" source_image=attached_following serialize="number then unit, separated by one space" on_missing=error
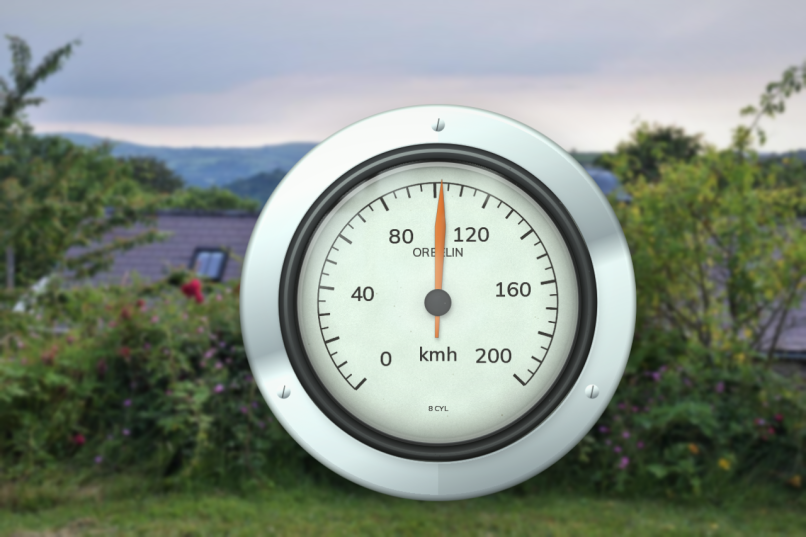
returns 102.5 km/h
